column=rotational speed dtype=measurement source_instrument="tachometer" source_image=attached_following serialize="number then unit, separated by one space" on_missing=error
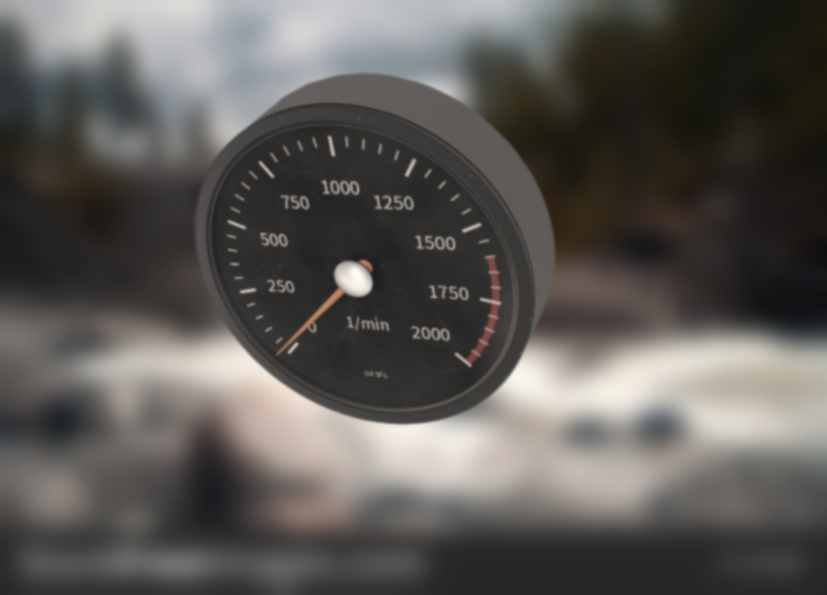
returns 25 rpm
